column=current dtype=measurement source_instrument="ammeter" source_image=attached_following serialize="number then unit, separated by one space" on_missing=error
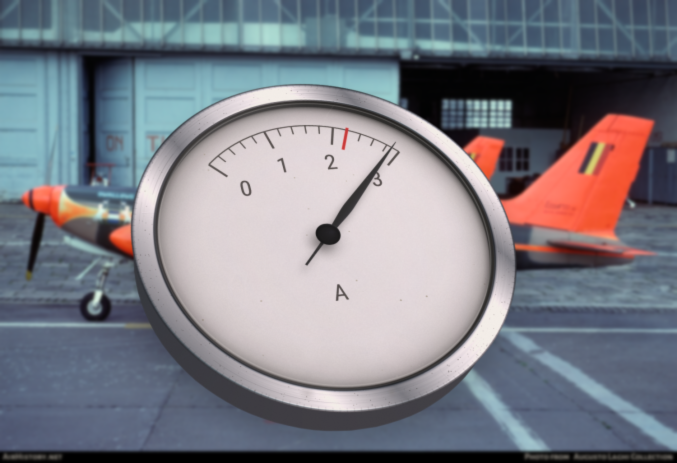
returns 2.9 A
